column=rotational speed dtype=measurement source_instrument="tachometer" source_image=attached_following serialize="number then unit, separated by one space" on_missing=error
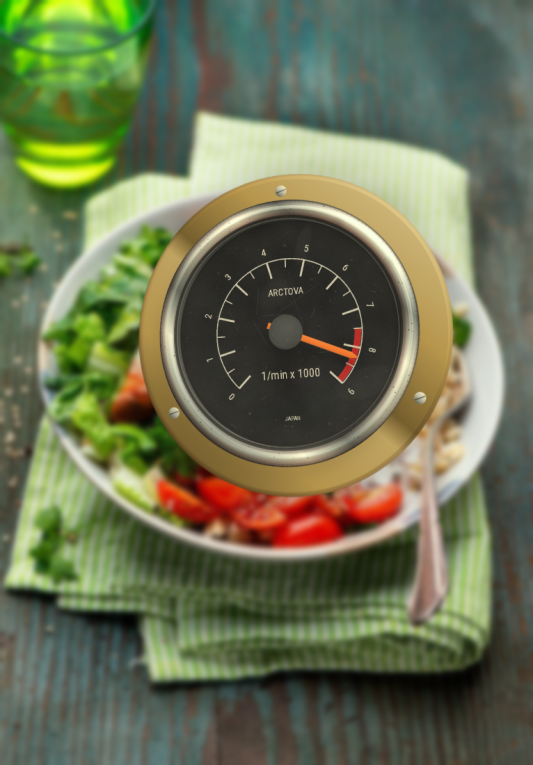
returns 8250 rpm
